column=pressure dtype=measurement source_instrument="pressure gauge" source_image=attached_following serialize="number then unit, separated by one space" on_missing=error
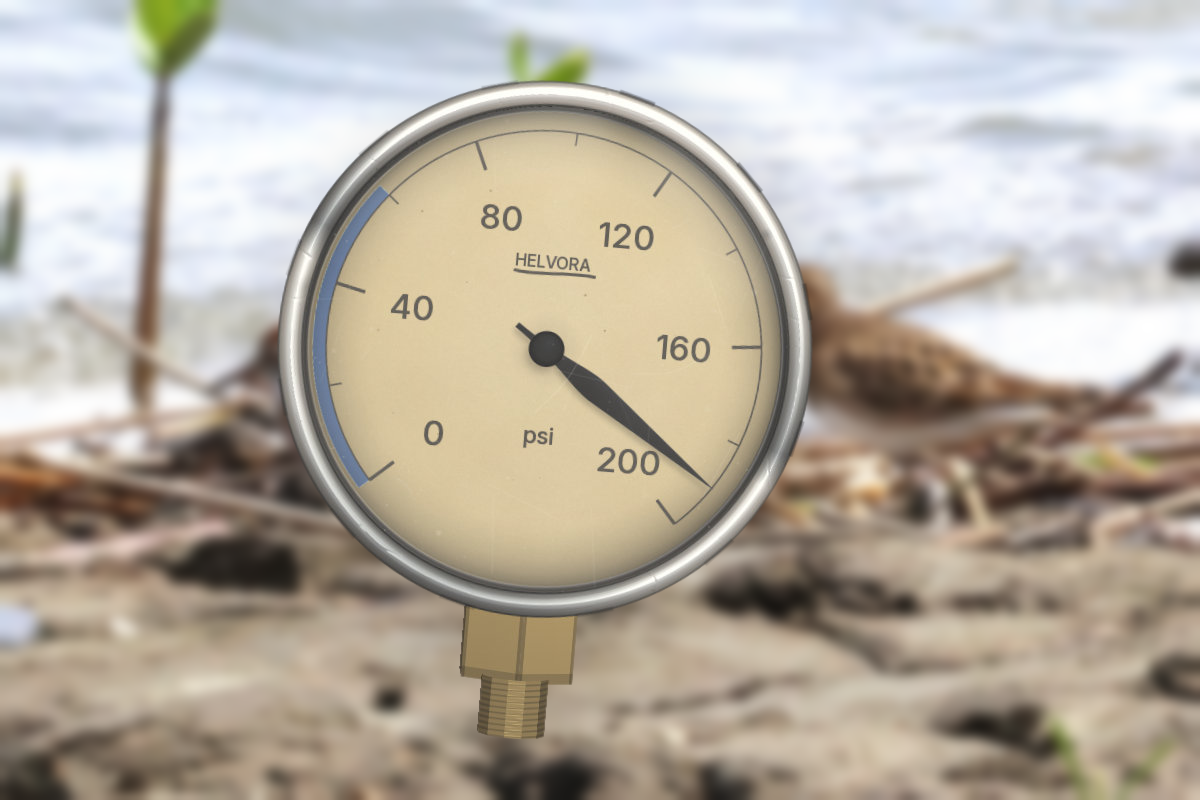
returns 190 psi
